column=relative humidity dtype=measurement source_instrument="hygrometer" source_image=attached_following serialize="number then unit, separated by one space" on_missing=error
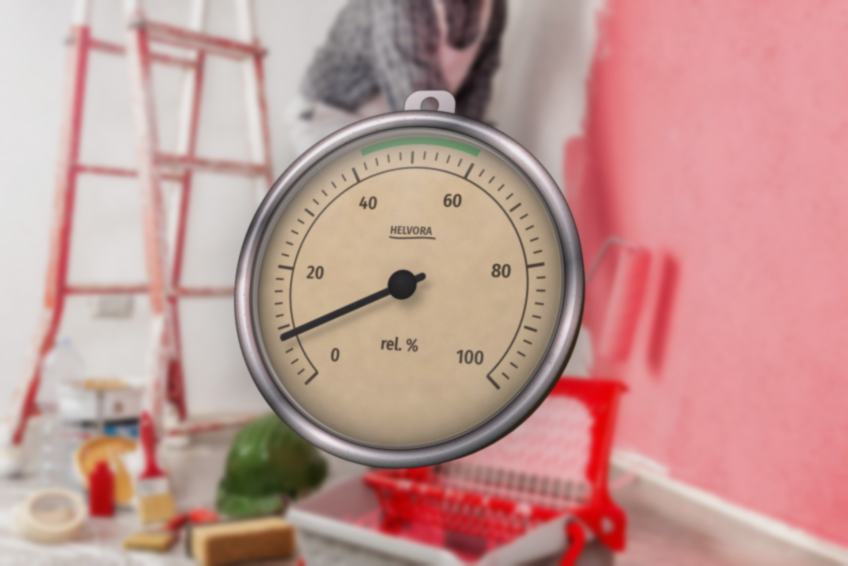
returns 8 %
